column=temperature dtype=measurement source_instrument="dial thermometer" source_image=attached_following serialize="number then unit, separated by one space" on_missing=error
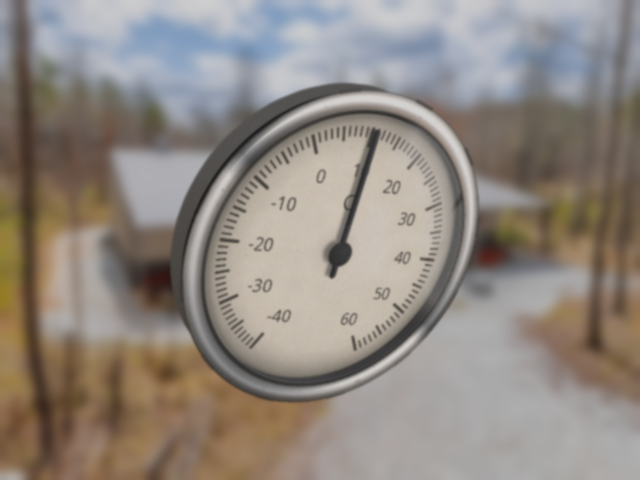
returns 10 °C
